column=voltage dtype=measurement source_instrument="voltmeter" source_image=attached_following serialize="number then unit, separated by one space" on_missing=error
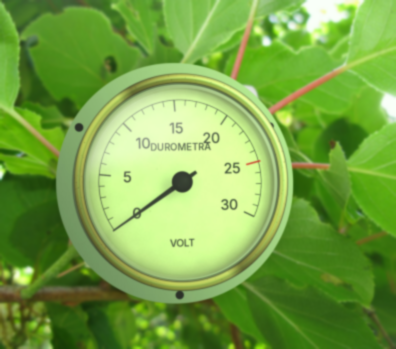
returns 0 V
